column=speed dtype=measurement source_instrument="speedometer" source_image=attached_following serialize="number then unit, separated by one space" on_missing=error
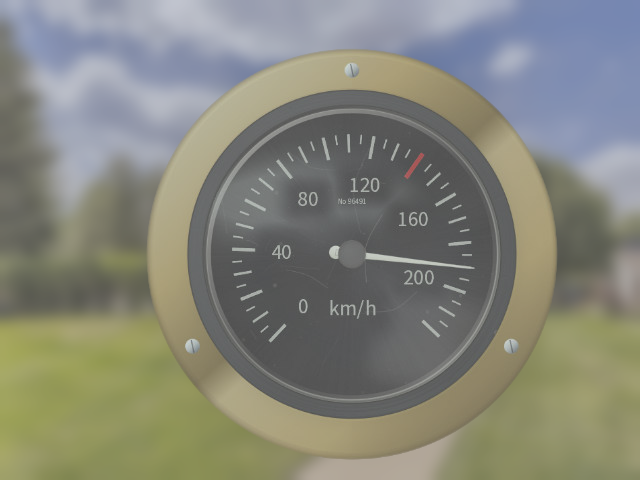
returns 190 km/h
